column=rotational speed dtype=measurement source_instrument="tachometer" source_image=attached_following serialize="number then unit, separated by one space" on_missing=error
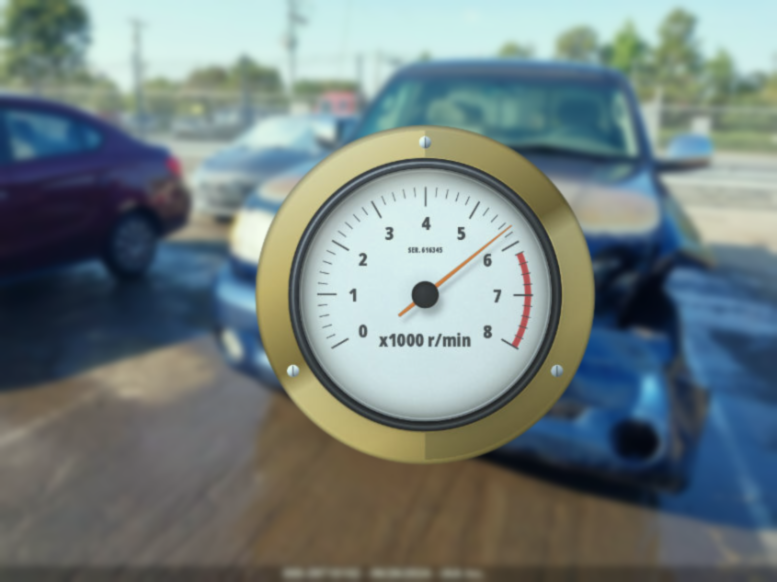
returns 5700 rpm
